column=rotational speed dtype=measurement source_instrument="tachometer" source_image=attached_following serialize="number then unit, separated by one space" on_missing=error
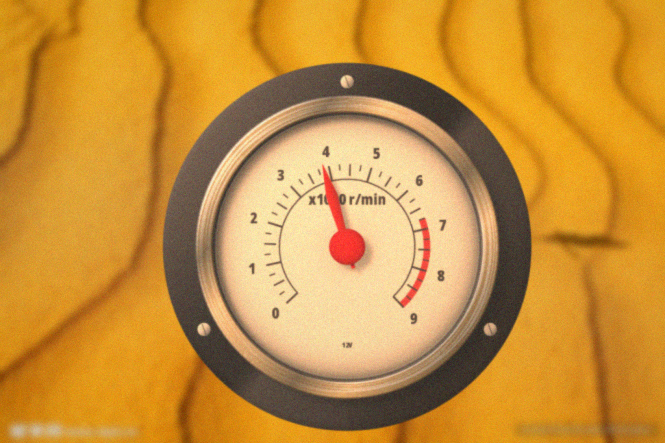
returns 3875 rpm
